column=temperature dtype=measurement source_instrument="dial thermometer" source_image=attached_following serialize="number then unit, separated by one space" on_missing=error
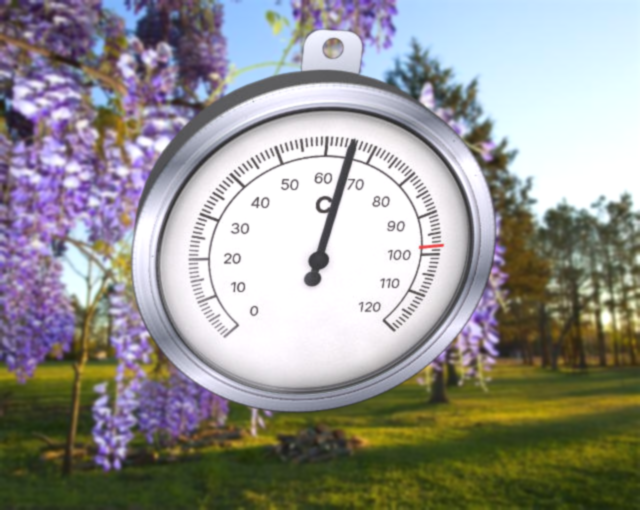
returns 65 °C
